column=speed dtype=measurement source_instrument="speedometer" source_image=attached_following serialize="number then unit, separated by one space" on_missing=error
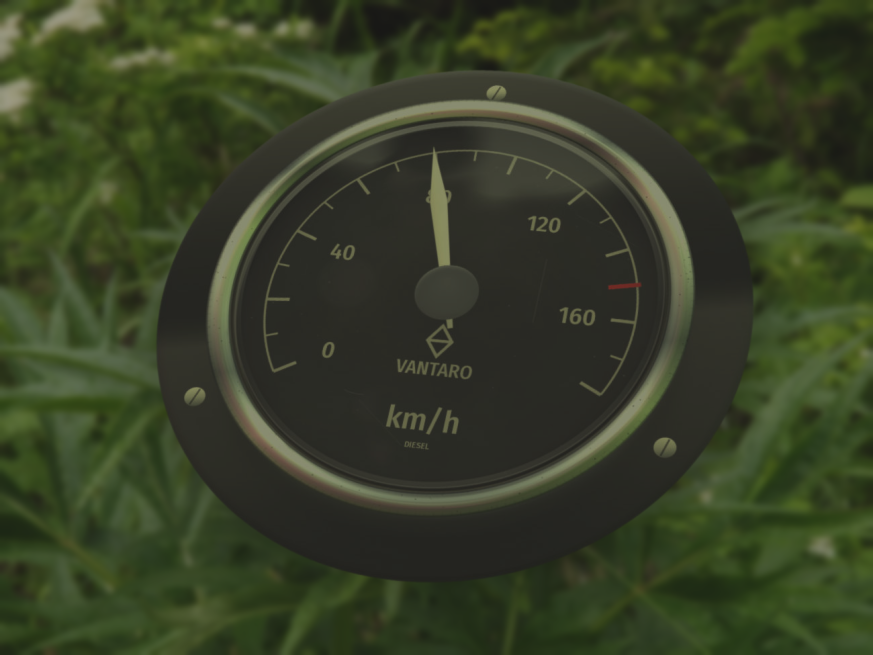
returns 80 km/h
